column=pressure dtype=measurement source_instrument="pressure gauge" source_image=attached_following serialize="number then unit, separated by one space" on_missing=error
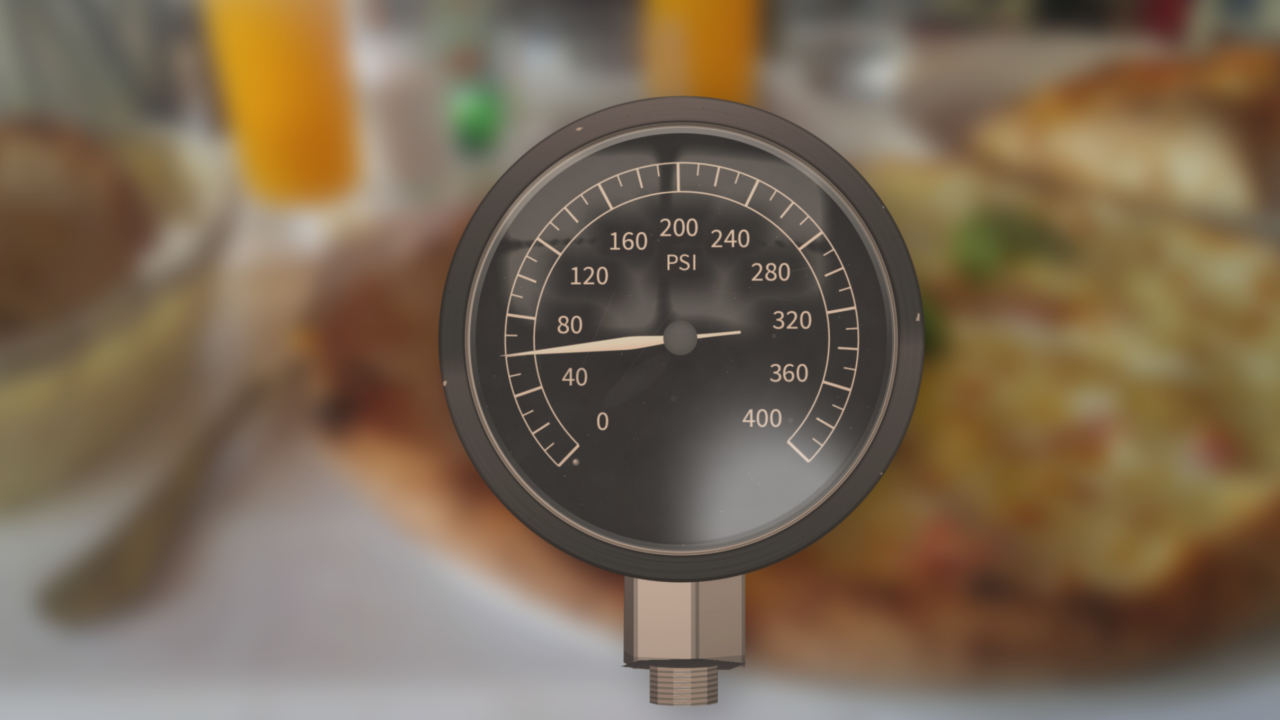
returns 60 psi
